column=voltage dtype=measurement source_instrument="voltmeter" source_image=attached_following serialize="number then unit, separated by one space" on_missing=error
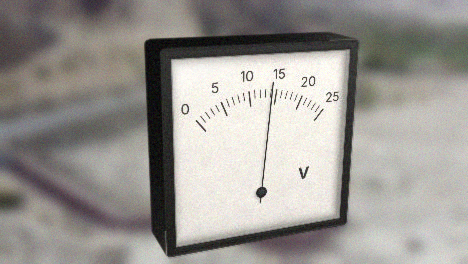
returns 14 V
